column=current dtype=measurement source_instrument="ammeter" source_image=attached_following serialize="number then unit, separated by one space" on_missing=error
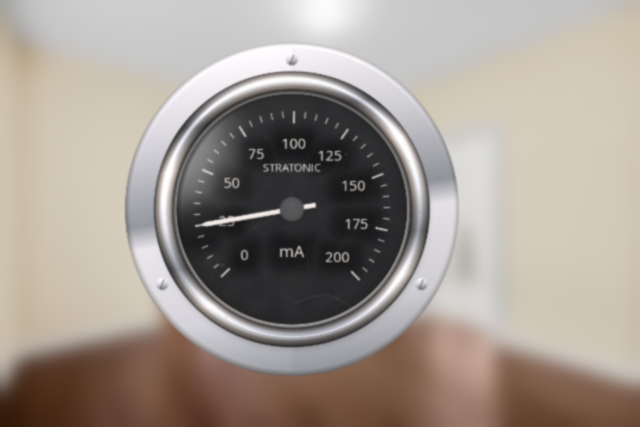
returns 25 mA
